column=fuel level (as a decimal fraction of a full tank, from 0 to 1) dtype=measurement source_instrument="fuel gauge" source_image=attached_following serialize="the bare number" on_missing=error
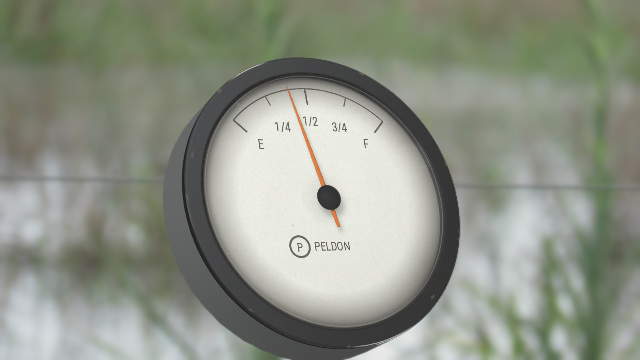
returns 0.375
